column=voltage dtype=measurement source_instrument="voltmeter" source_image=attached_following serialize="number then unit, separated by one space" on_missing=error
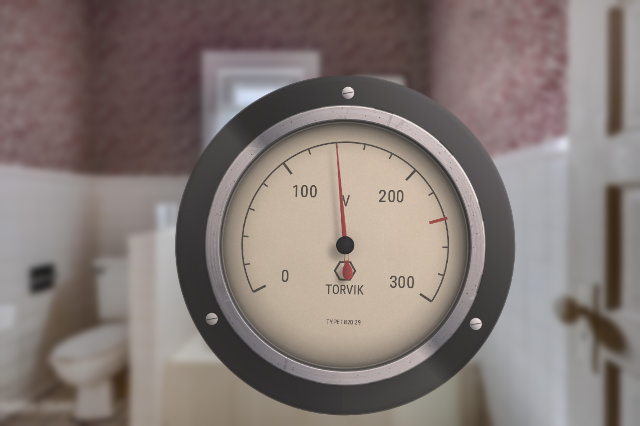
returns 140 V
